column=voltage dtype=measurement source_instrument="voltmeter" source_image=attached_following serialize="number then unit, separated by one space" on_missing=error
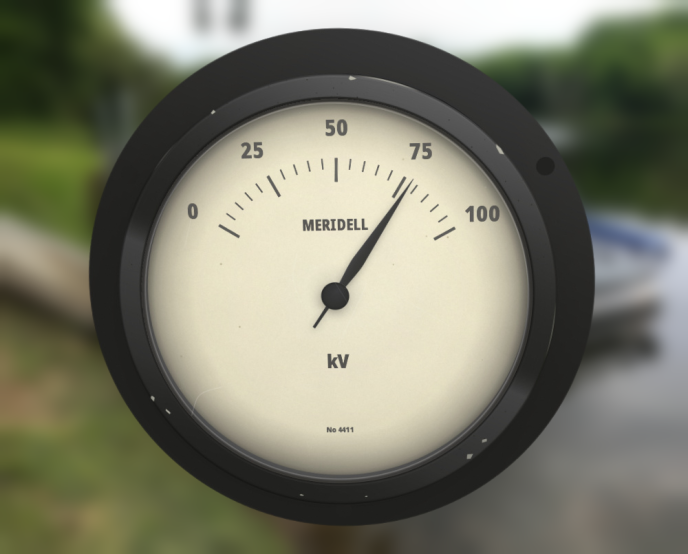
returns 77.5 kV
